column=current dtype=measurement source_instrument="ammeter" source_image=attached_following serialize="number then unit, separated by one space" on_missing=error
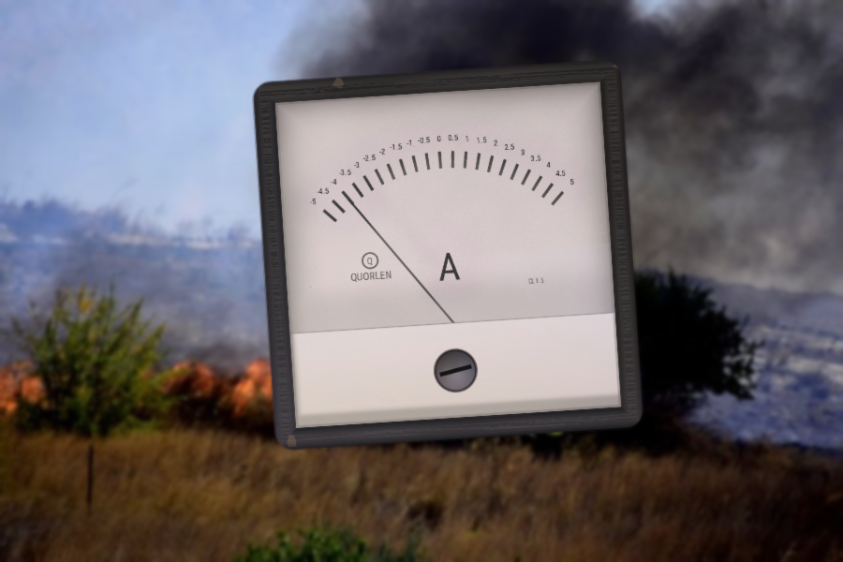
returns -4 A
